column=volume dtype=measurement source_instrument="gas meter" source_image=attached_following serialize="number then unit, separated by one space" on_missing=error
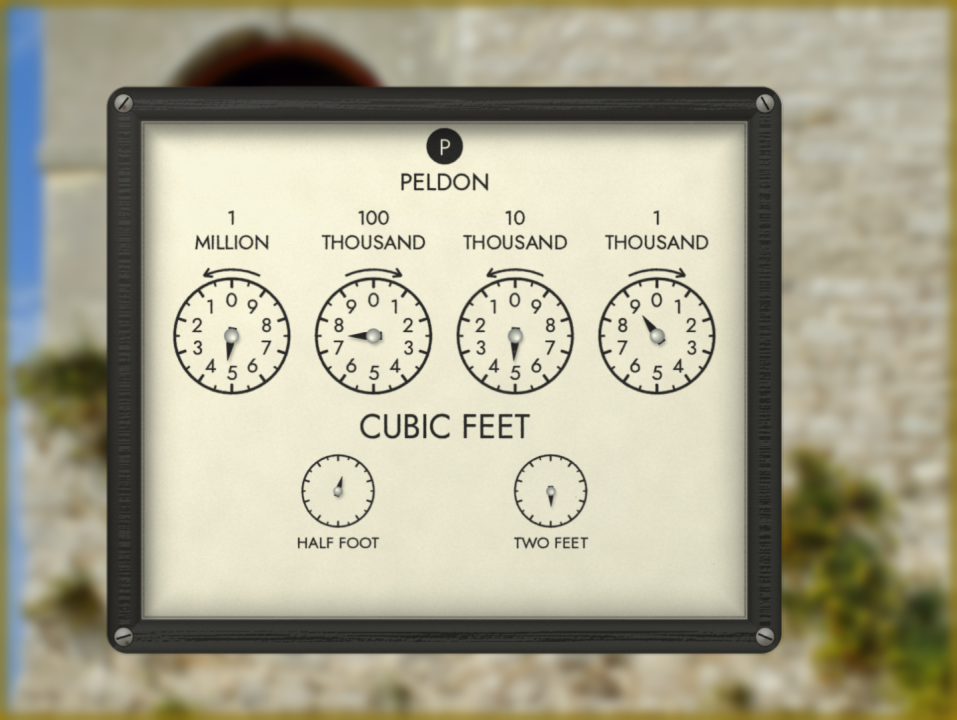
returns 474900 ft³
